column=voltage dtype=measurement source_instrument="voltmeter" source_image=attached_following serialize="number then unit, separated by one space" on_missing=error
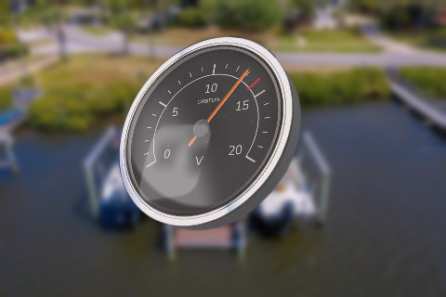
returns 13 V
